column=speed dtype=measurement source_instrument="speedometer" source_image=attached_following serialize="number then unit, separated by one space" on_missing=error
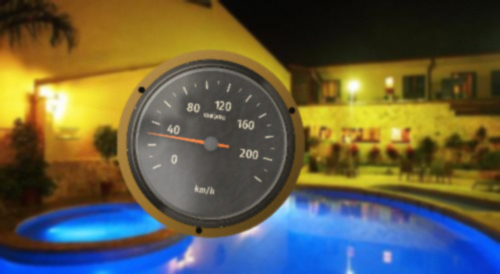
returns 30 km/h
